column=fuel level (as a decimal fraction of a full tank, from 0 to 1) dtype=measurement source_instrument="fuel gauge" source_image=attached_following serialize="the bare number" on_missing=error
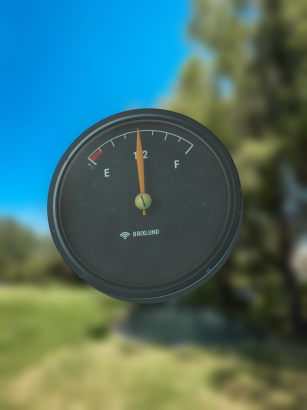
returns 0.5
